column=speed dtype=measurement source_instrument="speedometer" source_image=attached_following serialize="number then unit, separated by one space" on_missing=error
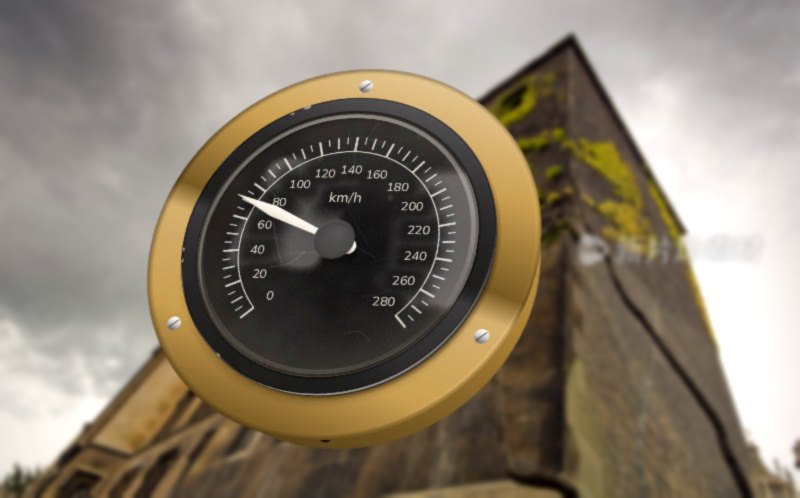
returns 70 km/h
